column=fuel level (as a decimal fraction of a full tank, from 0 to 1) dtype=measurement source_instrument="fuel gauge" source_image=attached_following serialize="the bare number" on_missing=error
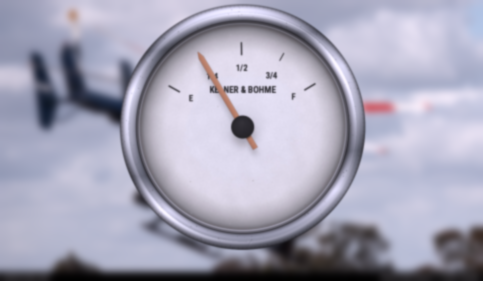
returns 0.25
